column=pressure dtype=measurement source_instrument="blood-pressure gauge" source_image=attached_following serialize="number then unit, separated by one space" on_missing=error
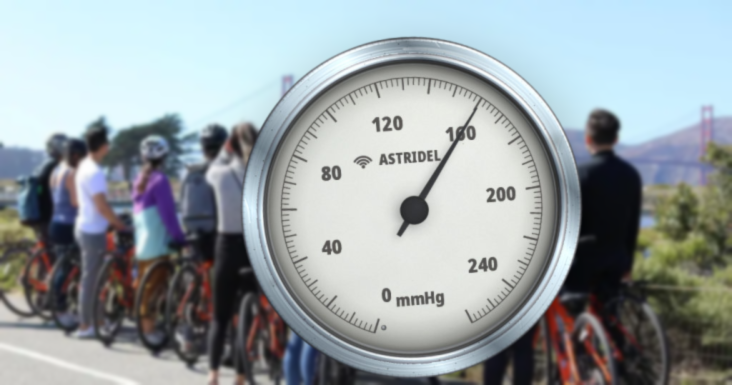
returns 160 mmHg
